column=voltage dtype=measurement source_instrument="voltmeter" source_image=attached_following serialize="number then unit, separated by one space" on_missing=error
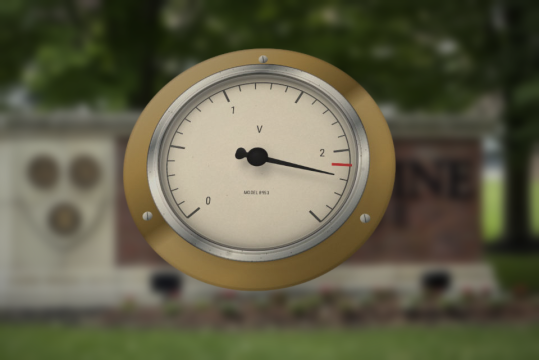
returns 2.2 V
